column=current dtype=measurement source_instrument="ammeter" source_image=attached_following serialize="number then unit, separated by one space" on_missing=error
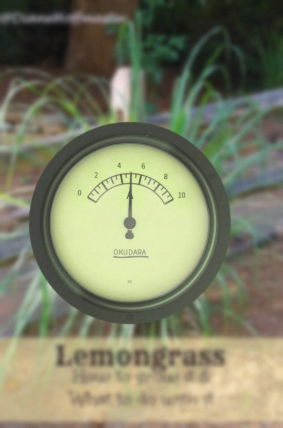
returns 5 A
